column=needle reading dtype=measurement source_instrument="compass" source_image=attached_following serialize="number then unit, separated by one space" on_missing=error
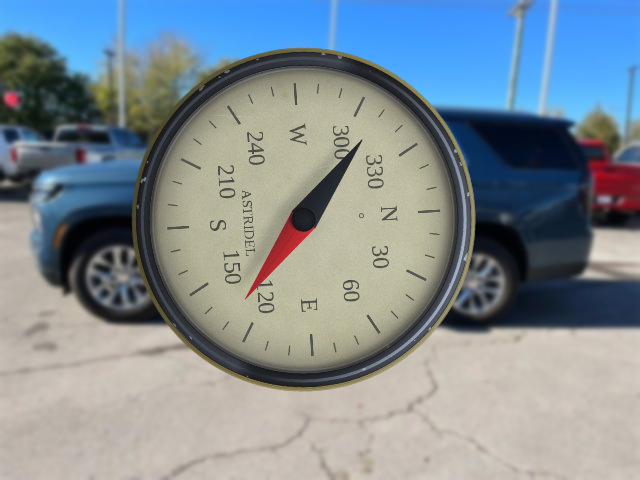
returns 130 °
